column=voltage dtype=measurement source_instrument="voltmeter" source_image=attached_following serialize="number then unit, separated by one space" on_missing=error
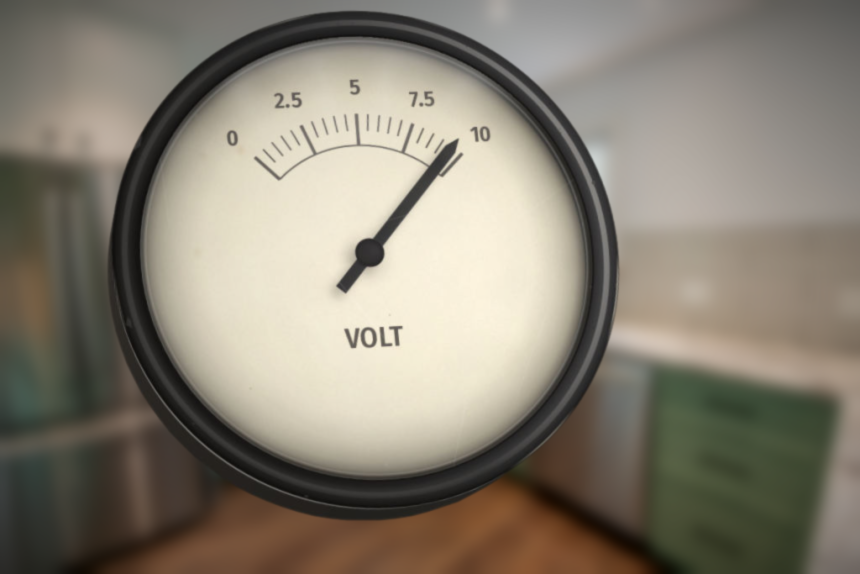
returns 9.5 V
